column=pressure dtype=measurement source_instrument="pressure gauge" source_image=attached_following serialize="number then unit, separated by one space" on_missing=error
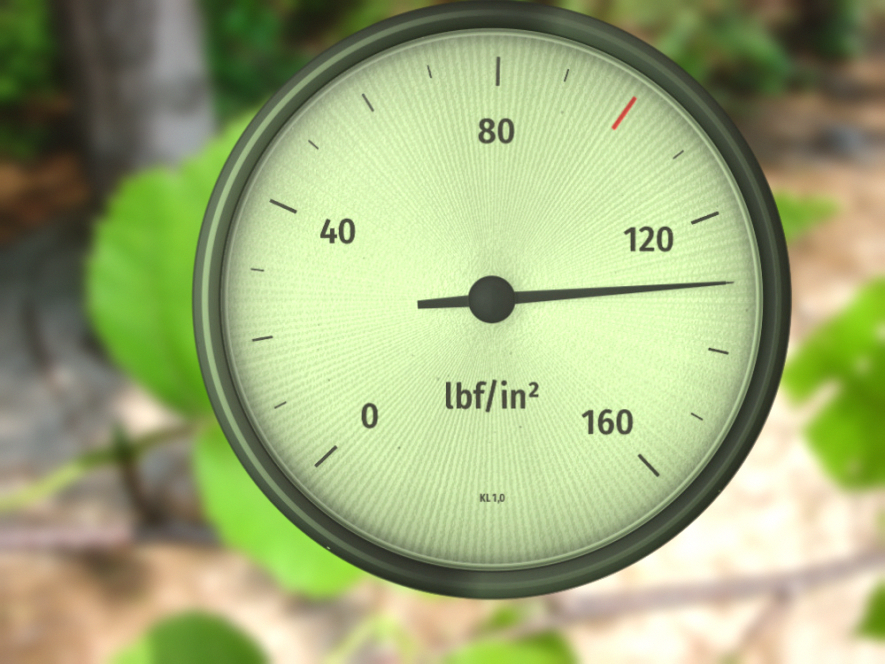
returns 130 psi
